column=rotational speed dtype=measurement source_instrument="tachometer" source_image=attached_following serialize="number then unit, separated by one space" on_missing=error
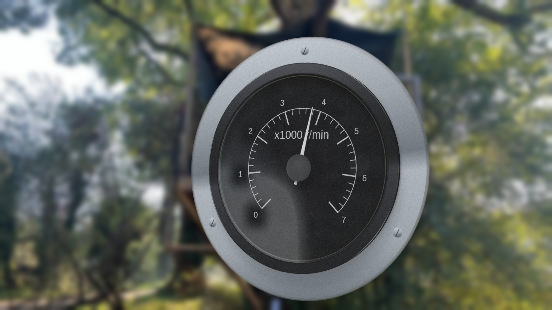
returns 3800 rpm
